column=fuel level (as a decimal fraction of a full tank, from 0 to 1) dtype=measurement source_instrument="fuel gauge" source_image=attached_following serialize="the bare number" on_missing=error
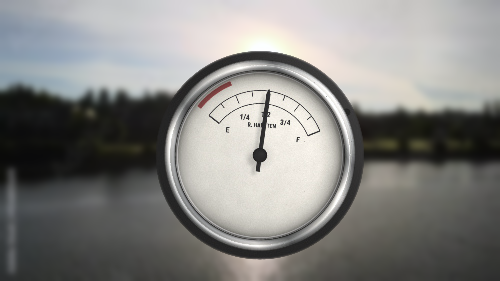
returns 0.5
